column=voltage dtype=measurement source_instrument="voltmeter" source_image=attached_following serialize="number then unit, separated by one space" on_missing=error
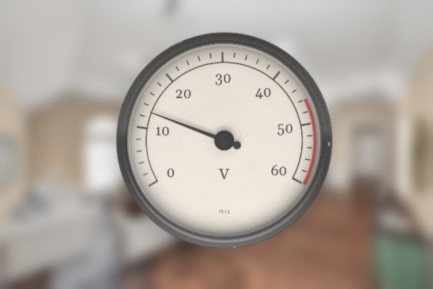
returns 13 V
